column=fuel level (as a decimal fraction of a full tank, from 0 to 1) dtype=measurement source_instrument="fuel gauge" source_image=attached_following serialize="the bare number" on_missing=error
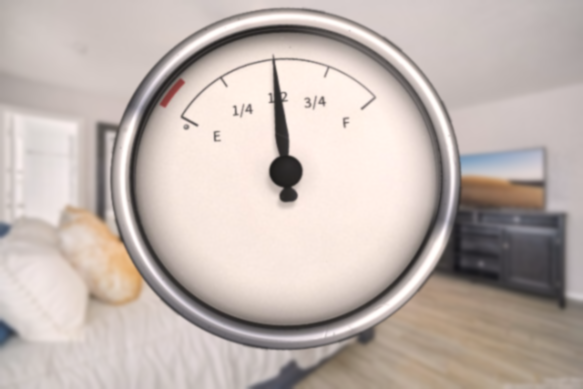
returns 0.5
